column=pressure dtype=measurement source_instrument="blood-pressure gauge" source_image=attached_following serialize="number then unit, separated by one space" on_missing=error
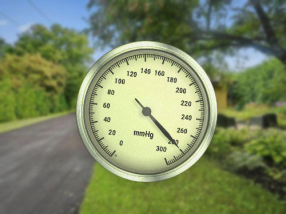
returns 280 mmHg
